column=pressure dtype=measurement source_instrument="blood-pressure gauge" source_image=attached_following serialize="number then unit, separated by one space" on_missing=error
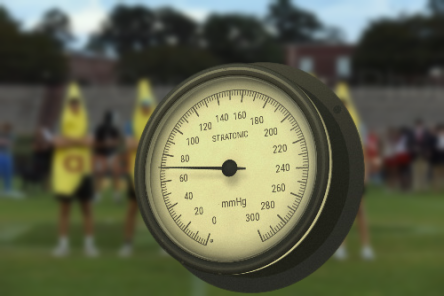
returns 70 mmHg
